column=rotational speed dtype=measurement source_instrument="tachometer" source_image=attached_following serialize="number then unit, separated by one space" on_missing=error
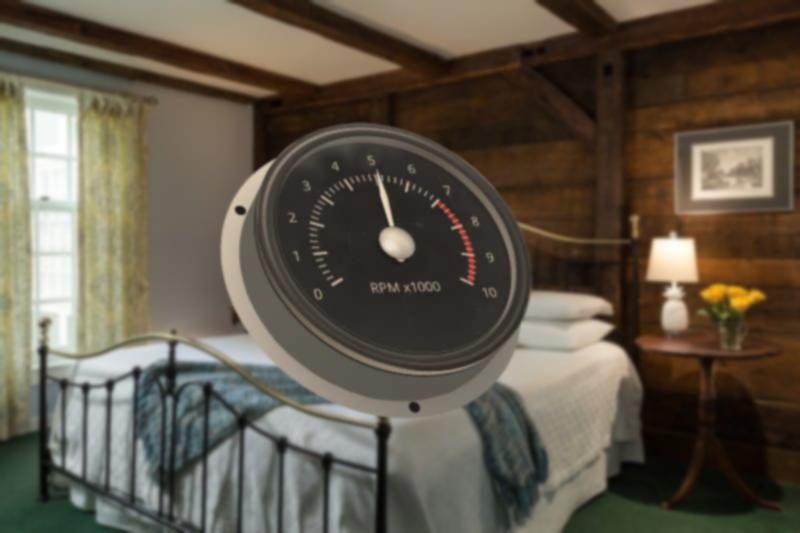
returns 5000 rpm
